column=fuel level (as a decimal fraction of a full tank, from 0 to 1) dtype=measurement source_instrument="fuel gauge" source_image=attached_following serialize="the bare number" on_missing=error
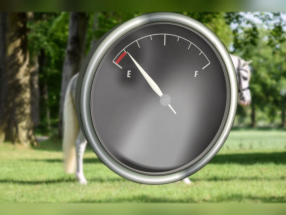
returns 0.125
